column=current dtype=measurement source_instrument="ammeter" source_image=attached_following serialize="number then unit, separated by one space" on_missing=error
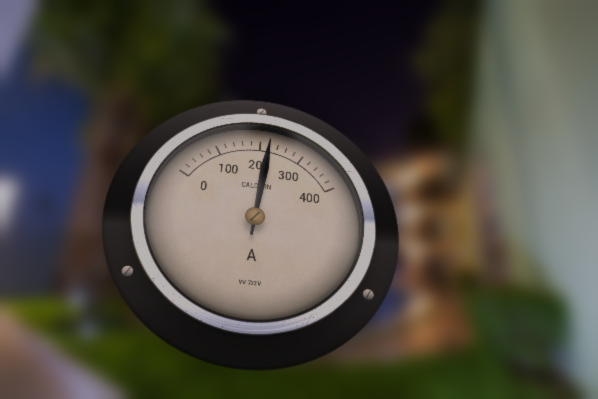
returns 220 A
